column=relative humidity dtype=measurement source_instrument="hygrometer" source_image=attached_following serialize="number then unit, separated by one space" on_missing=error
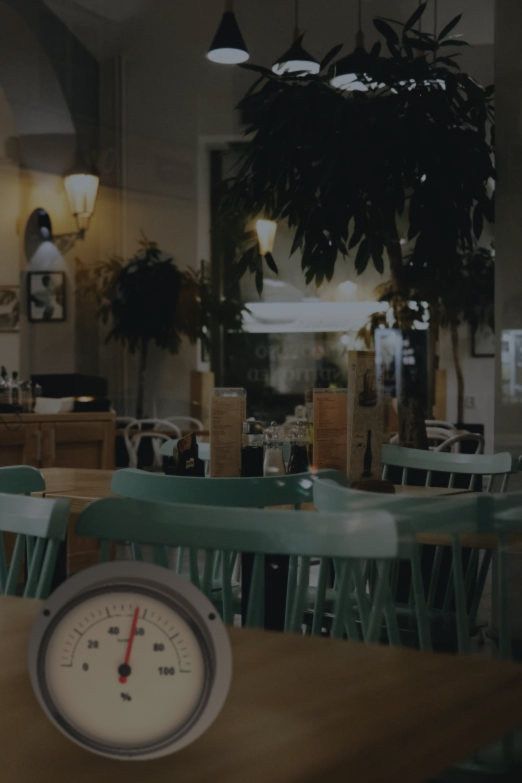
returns 56 %
